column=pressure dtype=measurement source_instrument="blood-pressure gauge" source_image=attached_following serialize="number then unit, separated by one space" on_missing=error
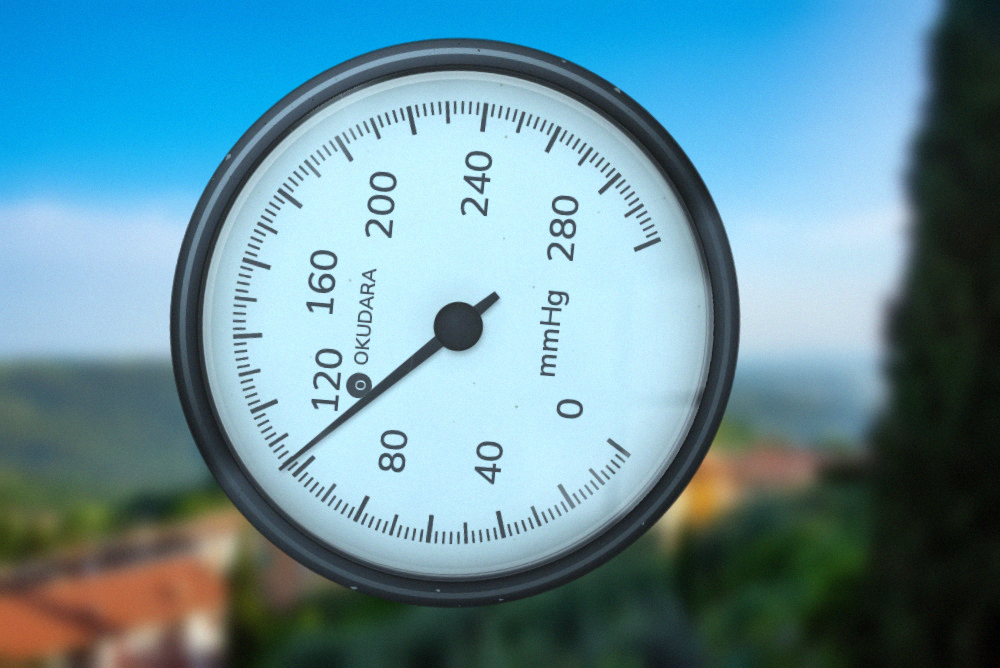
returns 104 mmHg
